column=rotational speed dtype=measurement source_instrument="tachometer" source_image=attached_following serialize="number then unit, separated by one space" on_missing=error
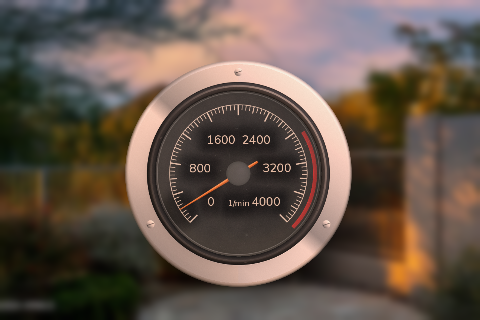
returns 200 rpm
